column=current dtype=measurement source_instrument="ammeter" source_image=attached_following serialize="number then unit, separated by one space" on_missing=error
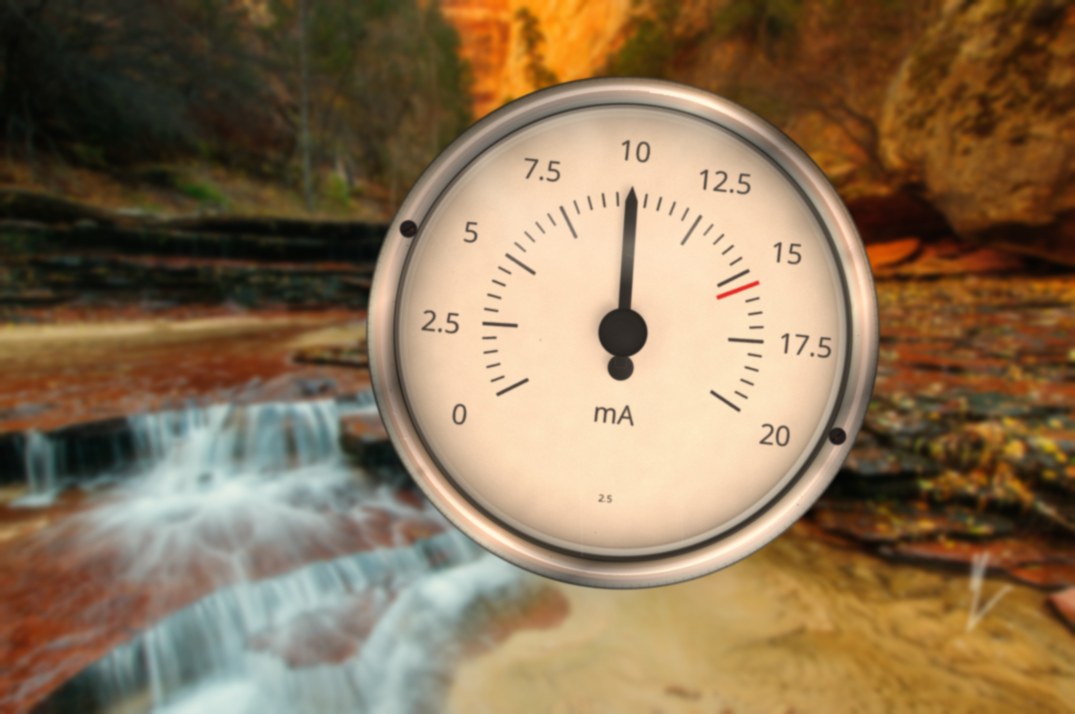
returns 10 mA
